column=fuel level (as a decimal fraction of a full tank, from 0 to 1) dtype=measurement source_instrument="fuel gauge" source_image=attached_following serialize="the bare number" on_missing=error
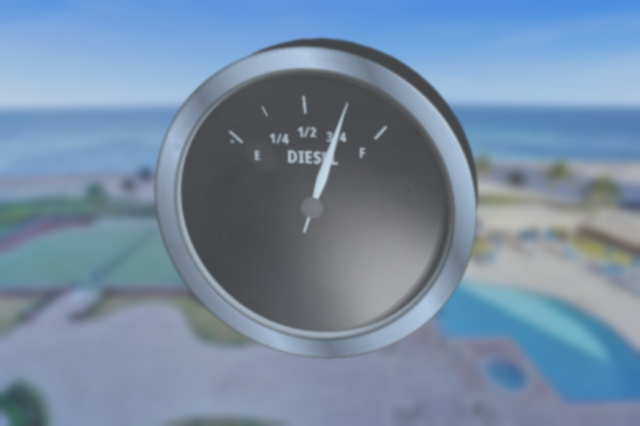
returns 0.75
